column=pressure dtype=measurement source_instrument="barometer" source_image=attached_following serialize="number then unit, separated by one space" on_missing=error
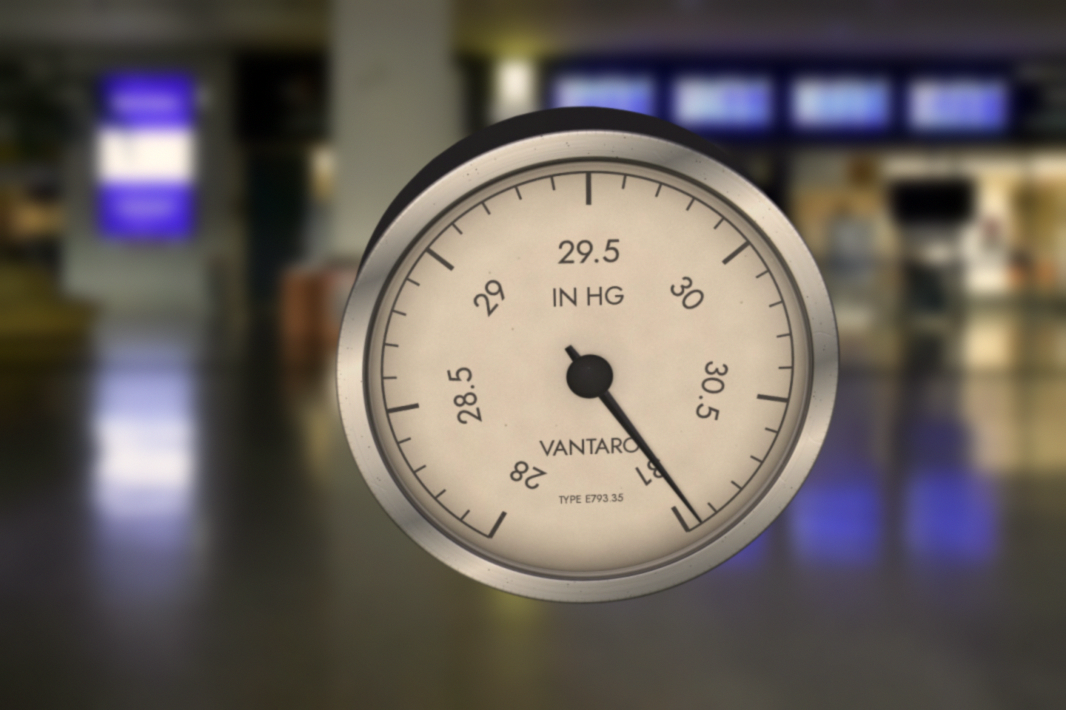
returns 30.95 inHg
